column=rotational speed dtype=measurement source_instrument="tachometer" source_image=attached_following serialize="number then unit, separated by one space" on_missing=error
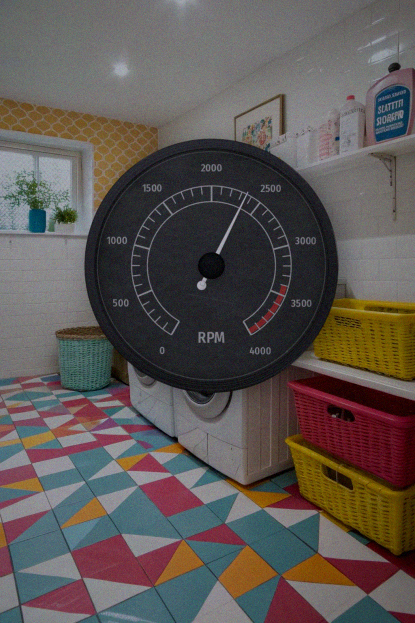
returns 2350 rpm
